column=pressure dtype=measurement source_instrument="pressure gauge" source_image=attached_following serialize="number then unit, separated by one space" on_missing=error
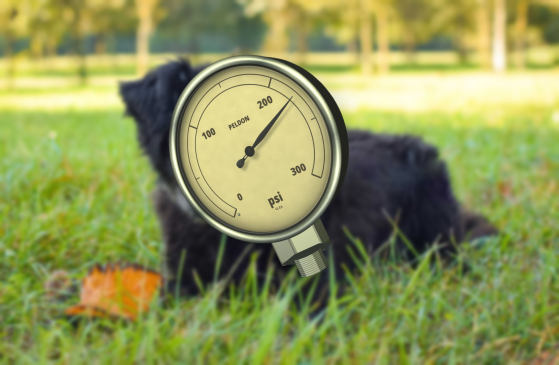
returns 225 psi
